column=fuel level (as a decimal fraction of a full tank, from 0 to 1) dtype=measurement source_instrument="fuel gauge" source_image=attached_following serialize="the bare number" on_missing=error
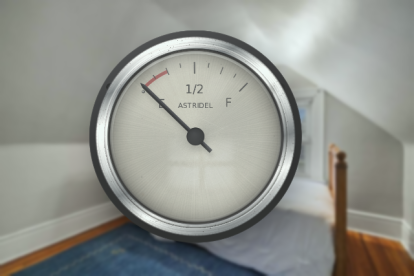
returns 0
